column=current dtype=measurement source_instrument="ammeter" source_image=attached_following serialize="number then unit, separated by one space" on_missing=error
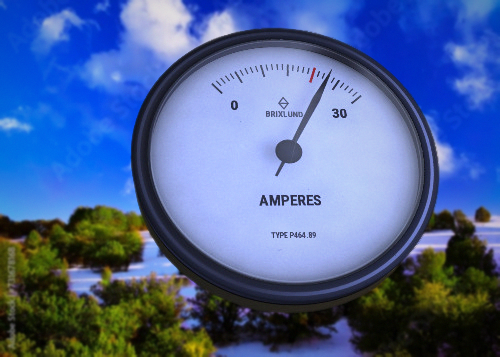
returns 23 A
